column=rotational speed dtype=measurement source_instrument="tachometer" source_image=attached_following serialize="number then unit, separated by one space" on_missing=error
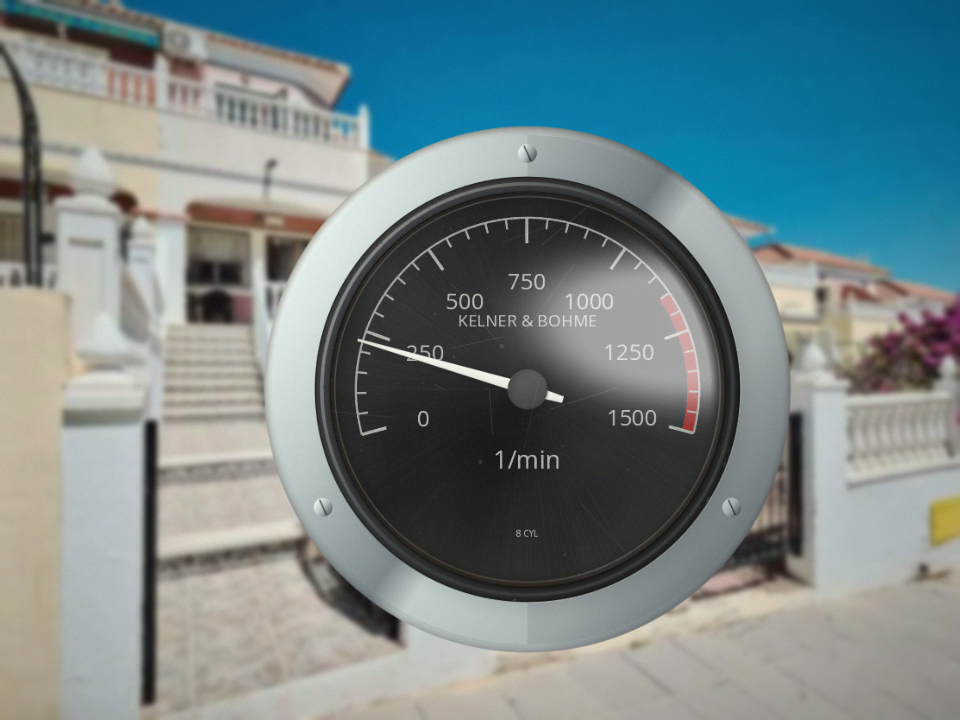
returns 225 rpm
